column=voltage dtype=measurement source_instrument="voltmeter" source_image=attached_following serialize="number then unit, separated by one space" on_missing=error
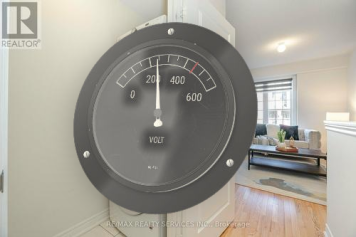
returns 250 V
